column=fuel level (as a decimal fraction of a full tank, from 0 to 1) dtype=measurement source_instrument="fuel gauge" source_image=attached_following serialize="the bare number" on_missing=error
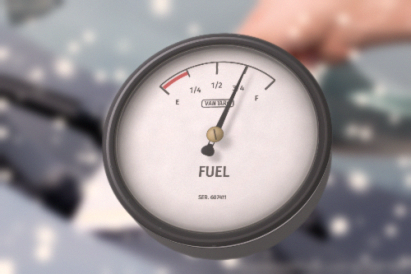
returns 0.75
